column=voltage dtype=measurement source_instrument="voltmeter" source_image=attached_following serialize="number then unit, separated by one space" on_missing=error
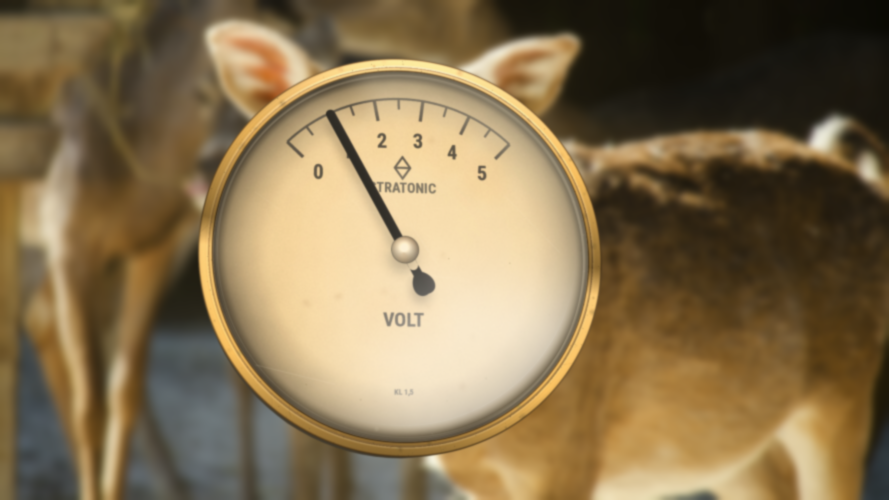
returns 1 V
